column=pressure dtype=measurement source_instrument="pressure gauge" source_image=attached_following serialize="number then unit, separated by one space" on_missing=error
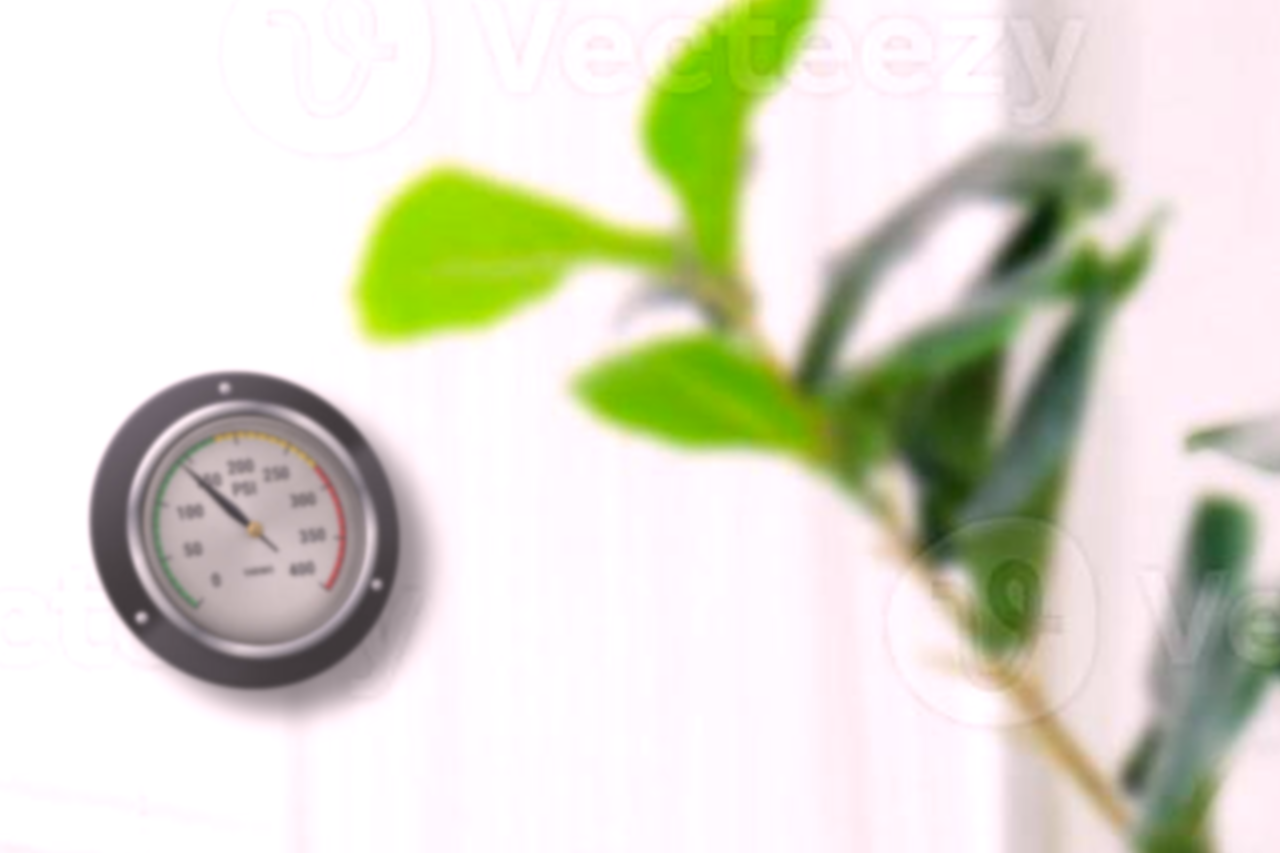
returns 140 psi
